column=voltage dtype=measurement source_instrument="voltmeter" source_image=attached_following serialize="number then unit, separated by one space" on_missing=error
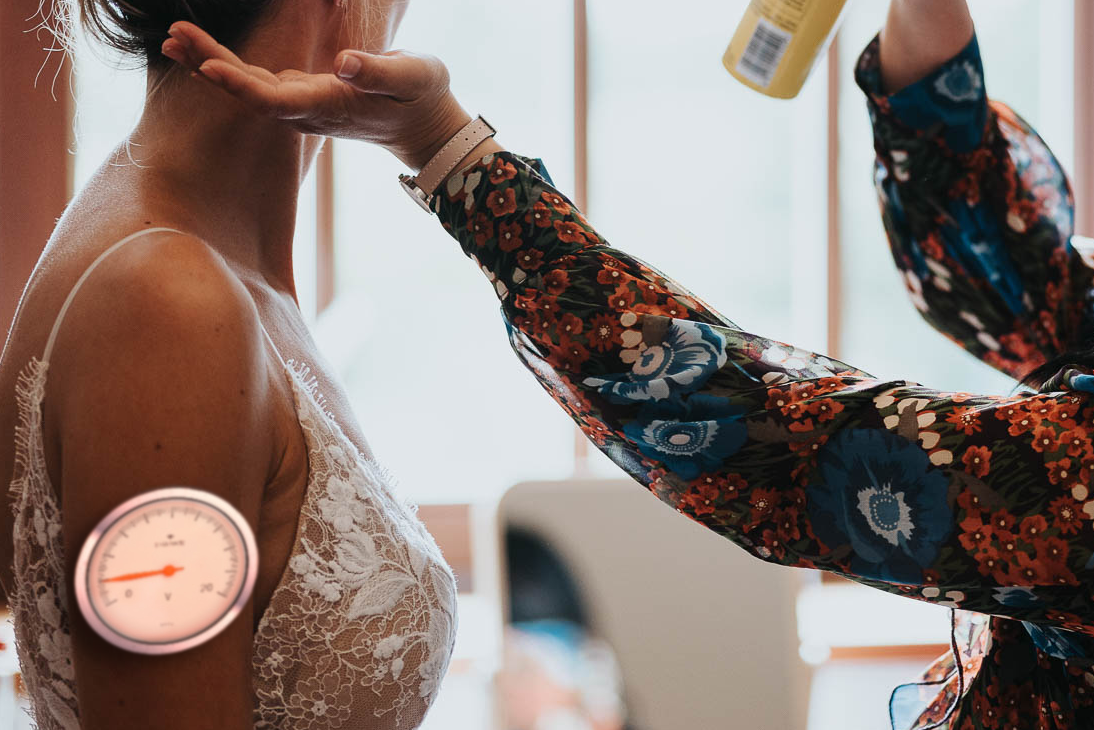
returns 2 V
